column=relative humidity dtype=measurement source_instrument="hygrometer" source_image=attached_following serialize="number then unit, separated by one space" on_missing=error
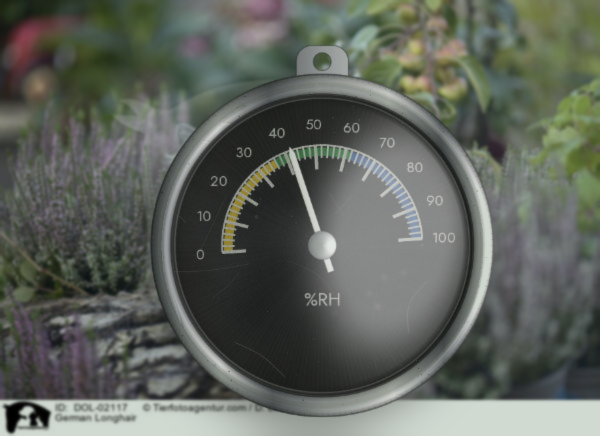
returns 42 %
